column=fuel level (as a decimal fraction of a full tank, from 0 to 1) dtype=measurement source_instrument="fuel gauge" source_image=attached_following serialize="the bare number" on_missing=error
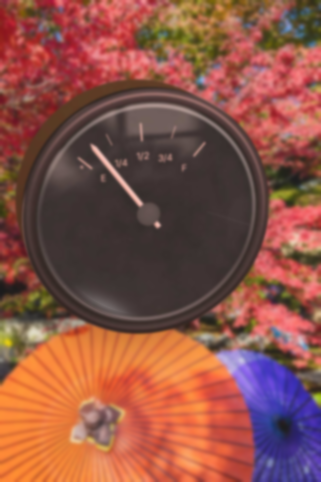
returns 0.125
